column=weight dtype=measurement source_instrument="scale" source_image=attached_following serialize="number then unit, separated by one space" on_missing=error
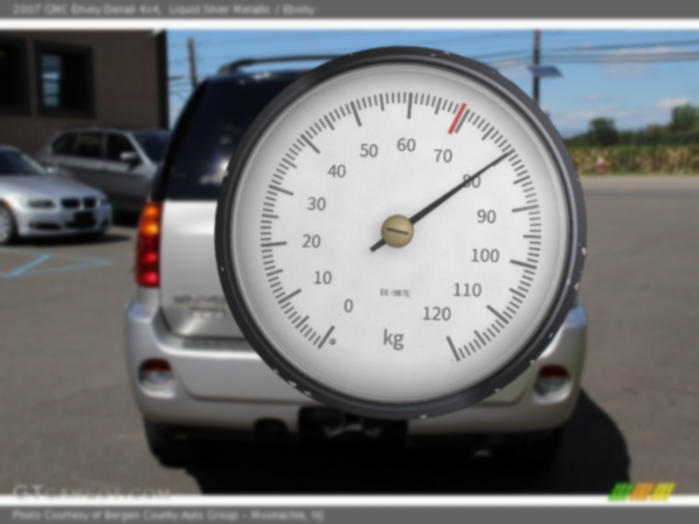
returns 80 kg
